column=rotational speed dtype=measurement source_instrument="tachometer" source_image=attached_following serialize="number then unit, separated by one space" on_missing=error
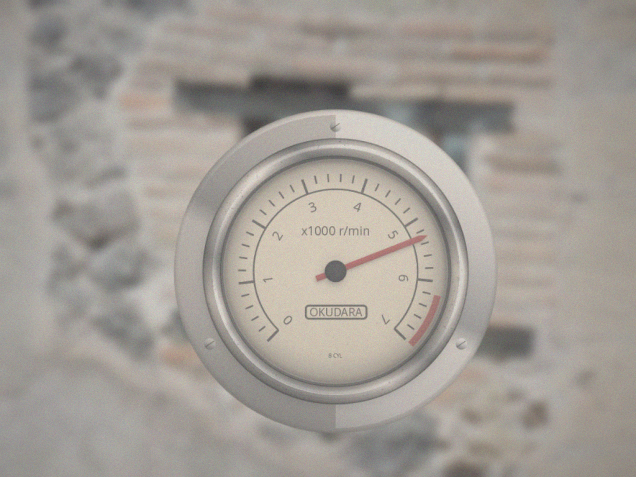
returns 5300 rpm
